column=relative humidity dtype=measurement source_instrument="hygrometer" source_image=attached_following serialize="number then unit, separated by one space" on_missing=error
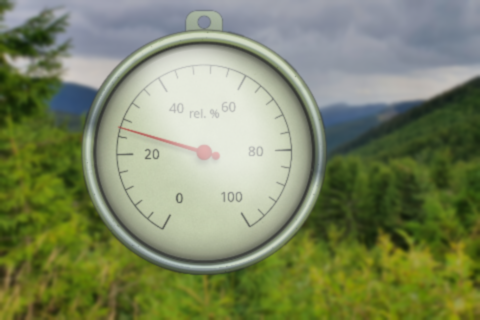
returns 26 %
